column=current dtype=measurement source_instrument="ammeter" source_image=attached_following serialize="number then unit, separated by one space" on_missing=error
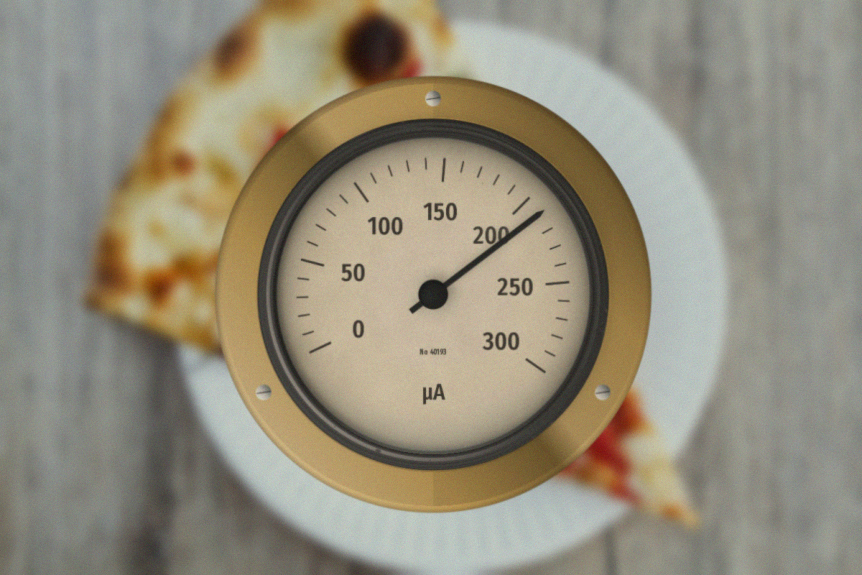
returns 210 µA
